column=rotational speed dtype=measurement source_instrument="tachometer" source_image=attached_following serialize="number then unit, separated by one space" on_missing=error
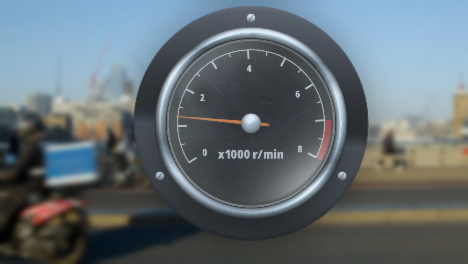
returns 1250 rpm
